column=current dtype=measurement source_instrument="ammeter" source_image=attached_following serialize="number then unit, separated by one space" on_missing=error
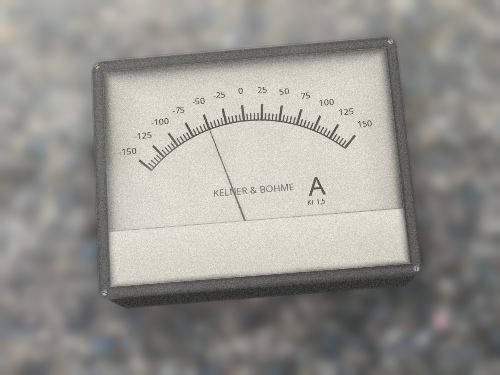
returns -50 A
